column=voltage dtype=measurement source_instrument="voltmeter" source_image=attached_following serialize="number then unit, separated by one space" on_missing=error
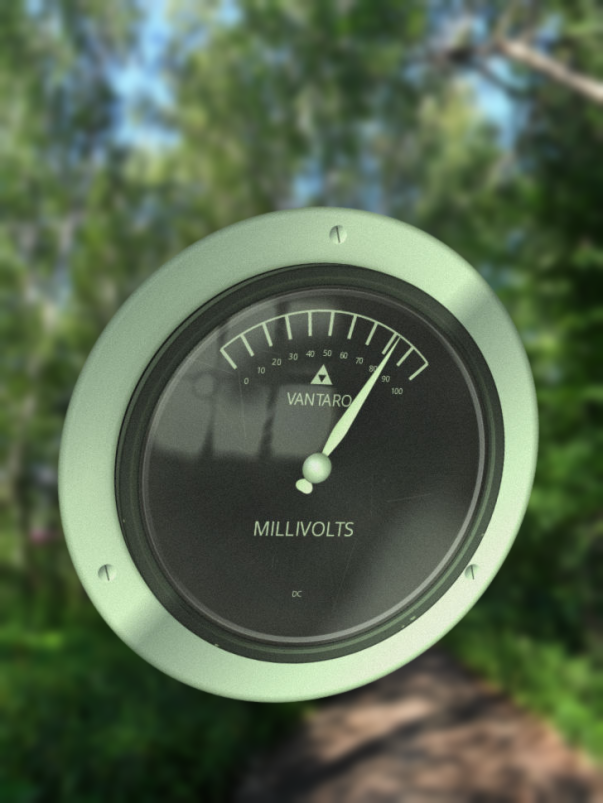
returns 80 mV
